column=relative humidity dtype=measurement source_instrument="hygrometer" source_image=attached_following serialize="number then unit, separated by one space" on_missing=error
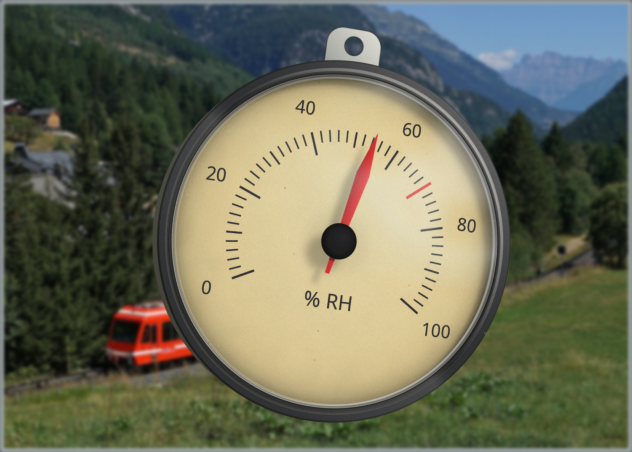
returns 54 %
